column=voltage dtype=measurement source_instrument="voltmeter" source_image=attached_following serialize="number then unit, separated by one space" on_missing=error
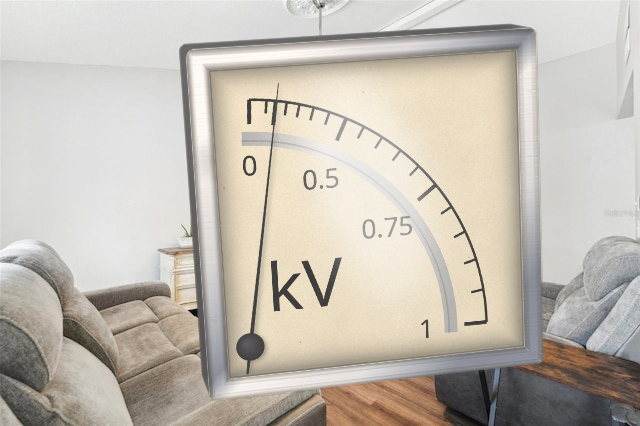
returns 0.25 kV
